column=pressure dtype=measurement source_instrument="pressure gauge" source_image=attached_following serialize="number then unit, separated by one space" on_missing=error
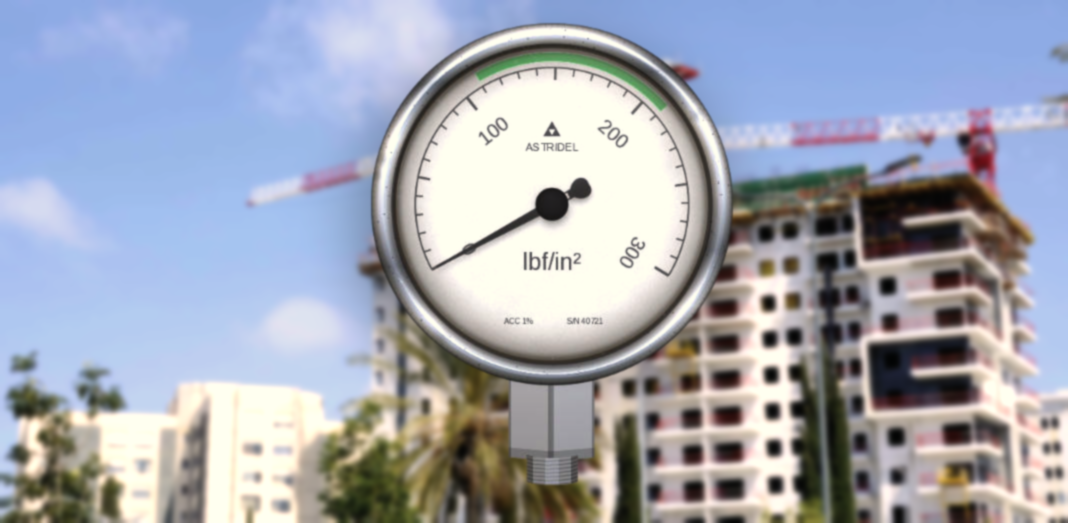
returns 0 psi
